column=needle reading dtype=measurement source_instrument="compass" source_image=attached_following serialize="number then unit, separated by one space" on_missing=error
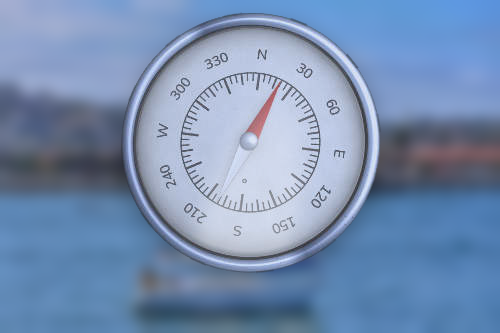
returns 20 °
